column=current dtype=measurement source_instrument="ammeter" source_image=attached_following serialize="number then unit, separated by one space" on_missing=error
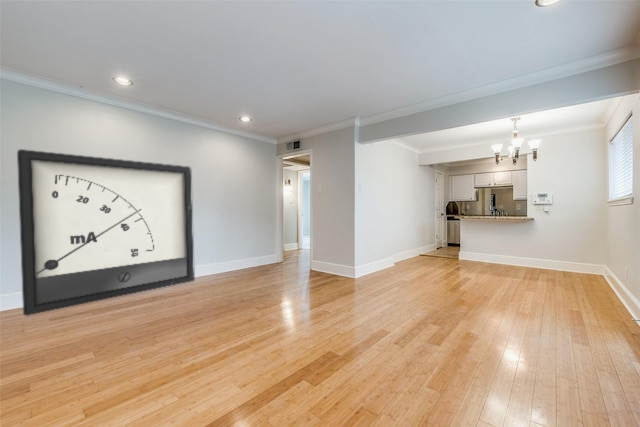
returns 37.5 mA
